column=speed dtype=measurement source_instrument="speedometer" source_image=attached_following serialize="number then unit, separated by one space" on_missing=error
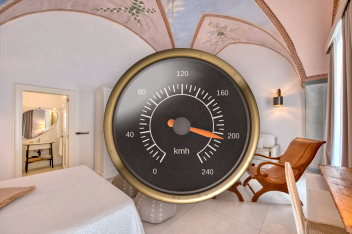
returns 205 km/h
